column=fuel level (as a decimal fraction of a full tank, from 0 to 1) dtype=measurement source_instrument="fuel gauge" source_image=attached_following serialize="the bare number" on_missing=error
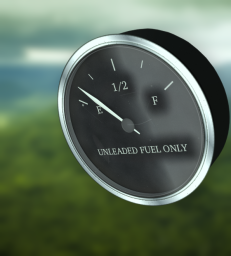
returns 0.125
